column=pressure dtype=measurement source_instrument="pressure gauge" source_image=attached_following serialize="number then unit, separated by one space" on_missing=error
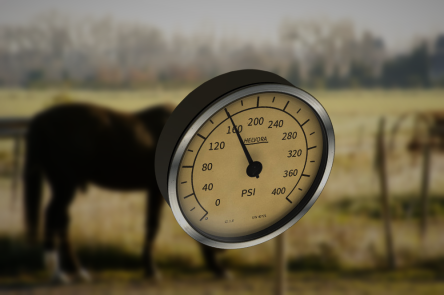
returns 160 psi
